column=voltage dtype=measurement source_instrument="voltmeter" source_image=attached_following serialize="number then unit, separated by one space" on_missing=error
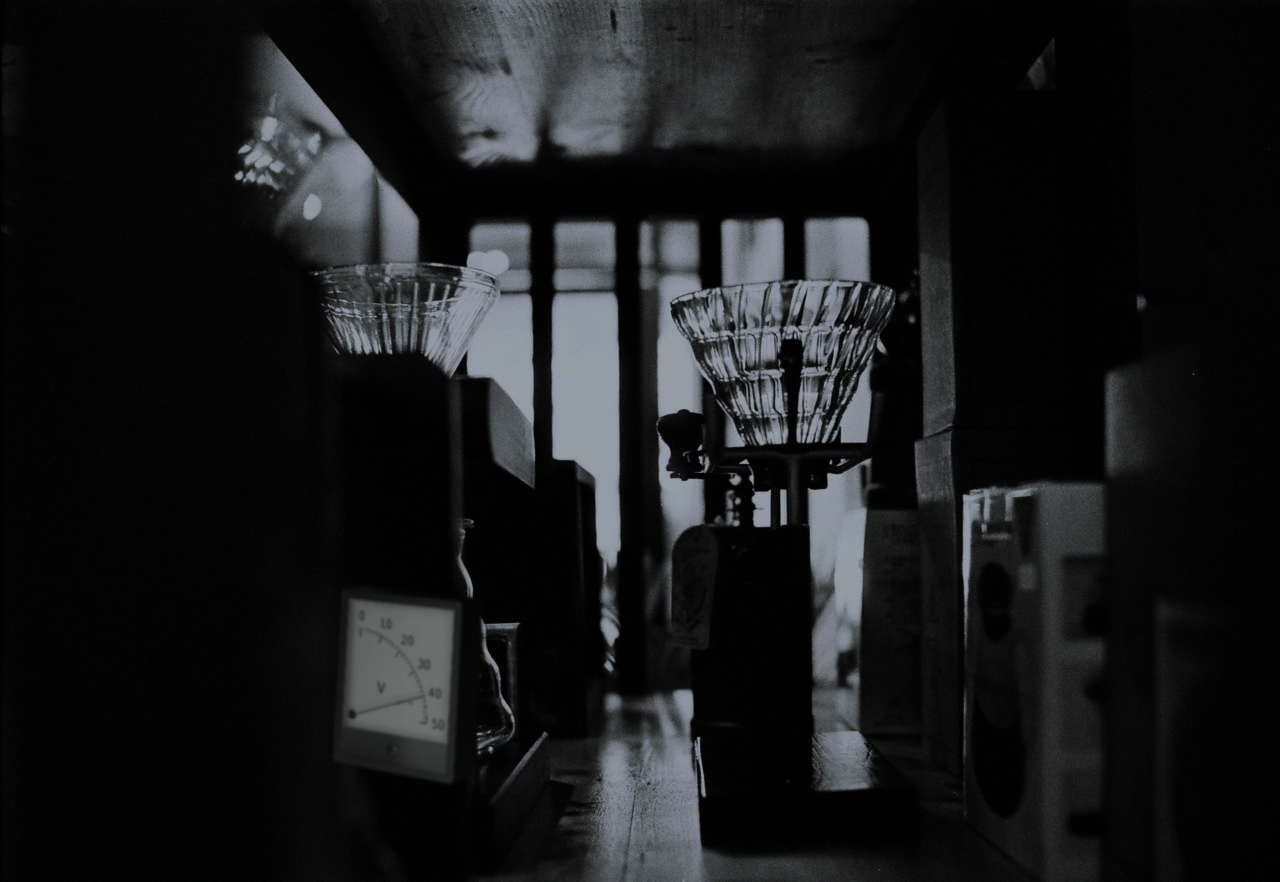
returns 40 V
